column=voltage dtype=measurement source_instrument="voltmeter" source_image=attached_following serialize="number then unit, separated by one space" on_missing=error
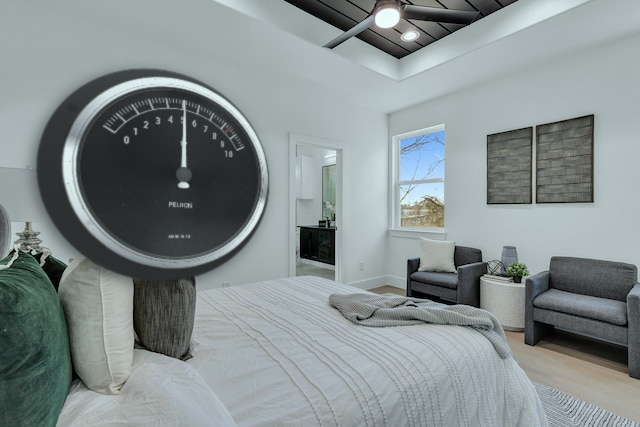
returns 5 V
